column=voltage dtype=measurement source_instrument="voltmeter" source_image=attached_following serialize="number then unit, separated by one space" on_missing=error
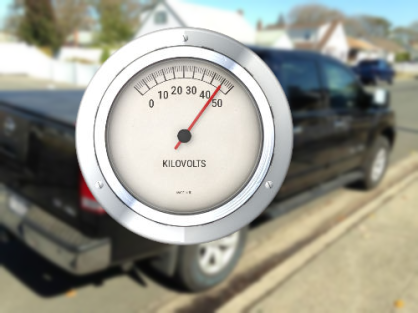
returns 45 kV
